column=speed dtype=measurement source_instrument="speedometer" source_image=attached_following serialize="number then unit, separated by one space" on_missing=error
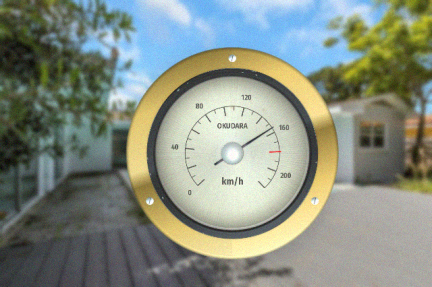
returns 155 km/h
